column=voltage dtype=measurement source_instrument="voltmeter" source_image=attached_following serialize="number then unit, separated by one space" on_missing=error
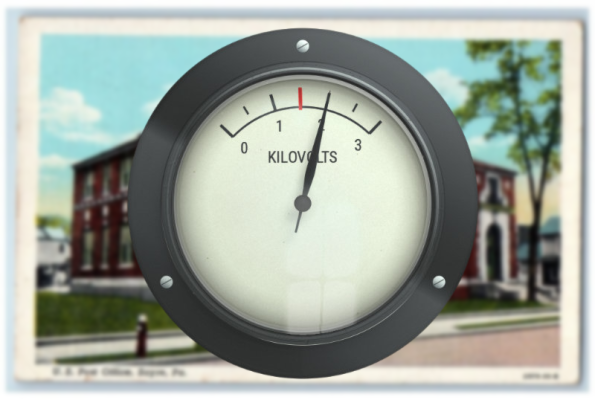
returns 2 kV
